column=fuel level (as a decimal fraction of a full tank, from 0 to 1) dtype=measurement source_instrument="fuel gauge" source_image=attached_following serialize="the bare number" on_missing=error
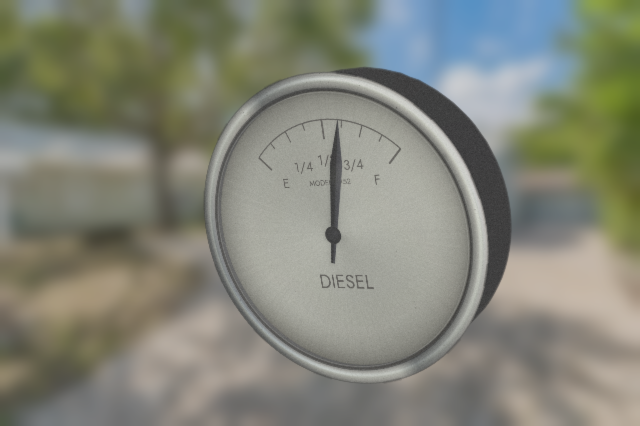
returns 0.625
